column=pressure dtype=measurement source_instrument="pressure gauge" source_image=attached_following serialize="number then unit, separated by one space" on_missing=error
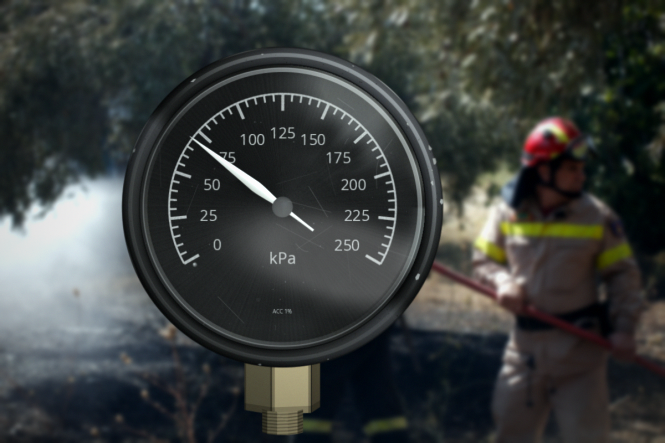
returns 70 kPa
